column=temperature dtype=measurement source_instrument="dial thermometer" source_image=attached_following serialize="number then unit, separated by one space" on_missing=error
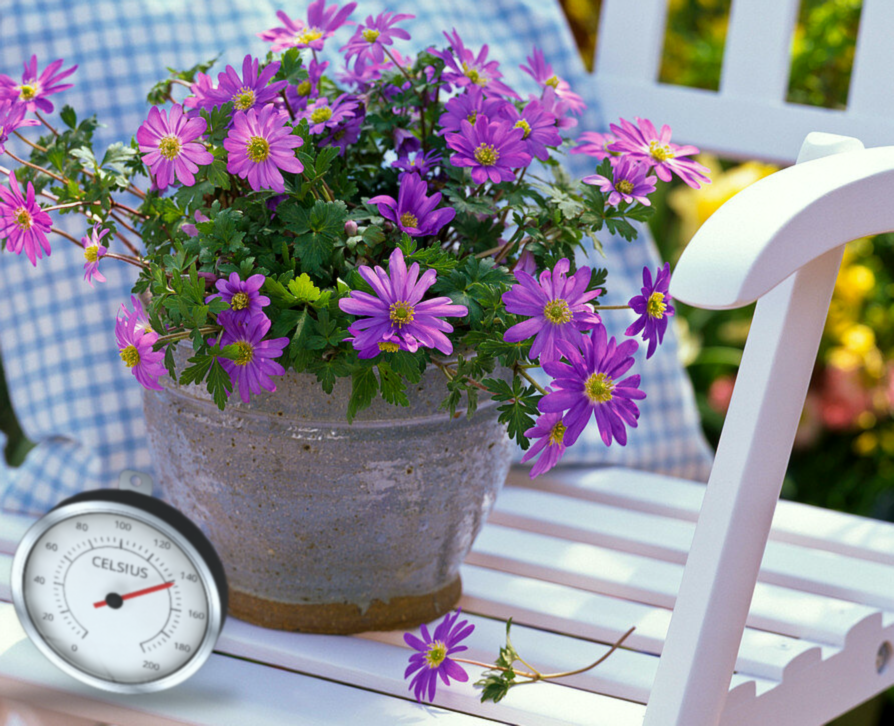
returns 140 °C
